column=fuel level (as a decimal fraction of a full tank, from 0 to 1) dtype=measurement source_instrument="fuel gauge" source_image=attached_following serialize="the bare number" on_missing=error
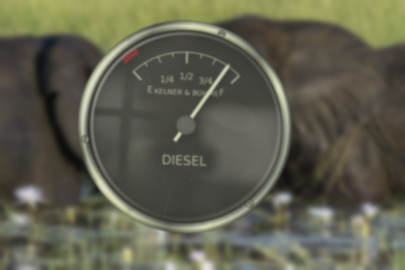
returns 0.875
